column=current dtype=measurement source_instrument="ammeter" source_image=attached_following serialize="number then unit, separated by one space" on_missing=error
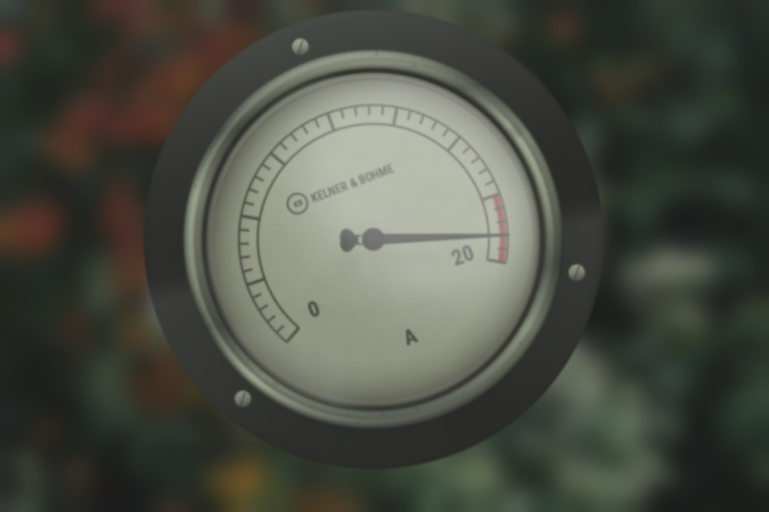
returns 19 A
